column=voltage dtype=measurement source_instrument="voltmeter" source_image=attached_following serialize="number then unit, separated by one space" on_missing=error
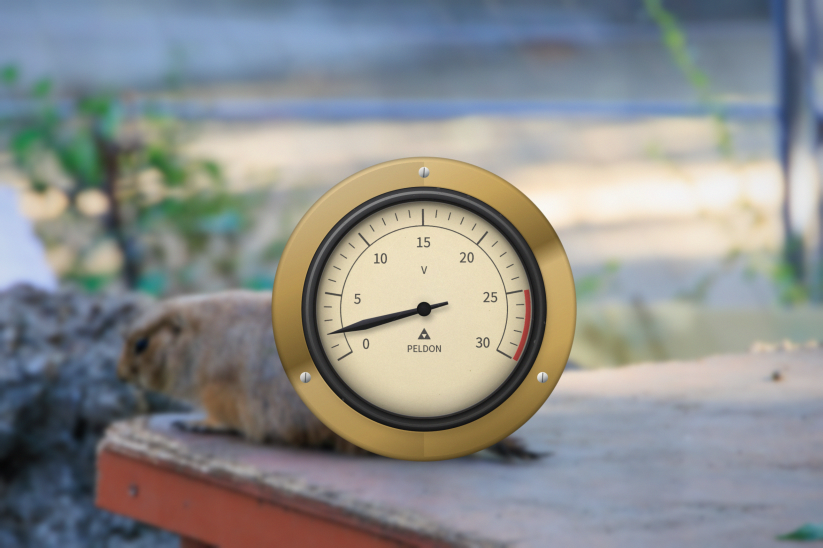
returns 2 V
